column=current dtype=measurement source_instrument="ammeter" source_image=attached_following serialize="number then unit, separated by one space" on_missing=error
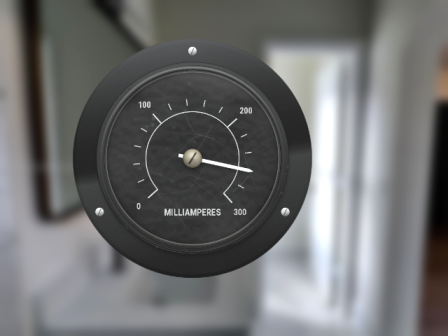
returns 260 mA
